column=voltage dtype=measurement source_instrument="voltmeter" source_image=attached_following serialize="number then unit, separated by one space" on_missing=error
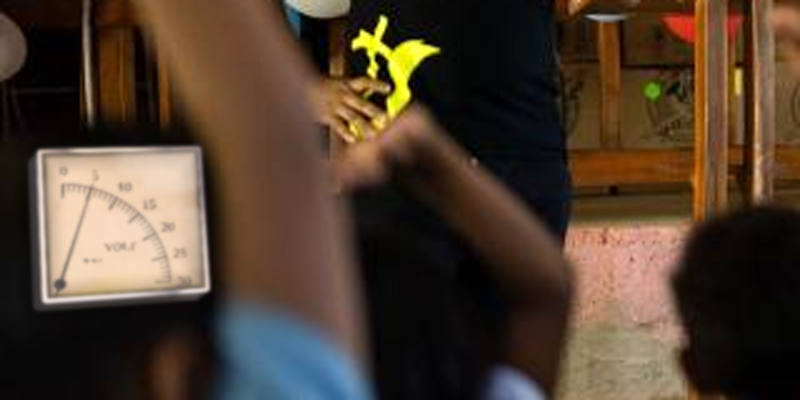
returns 5 V
